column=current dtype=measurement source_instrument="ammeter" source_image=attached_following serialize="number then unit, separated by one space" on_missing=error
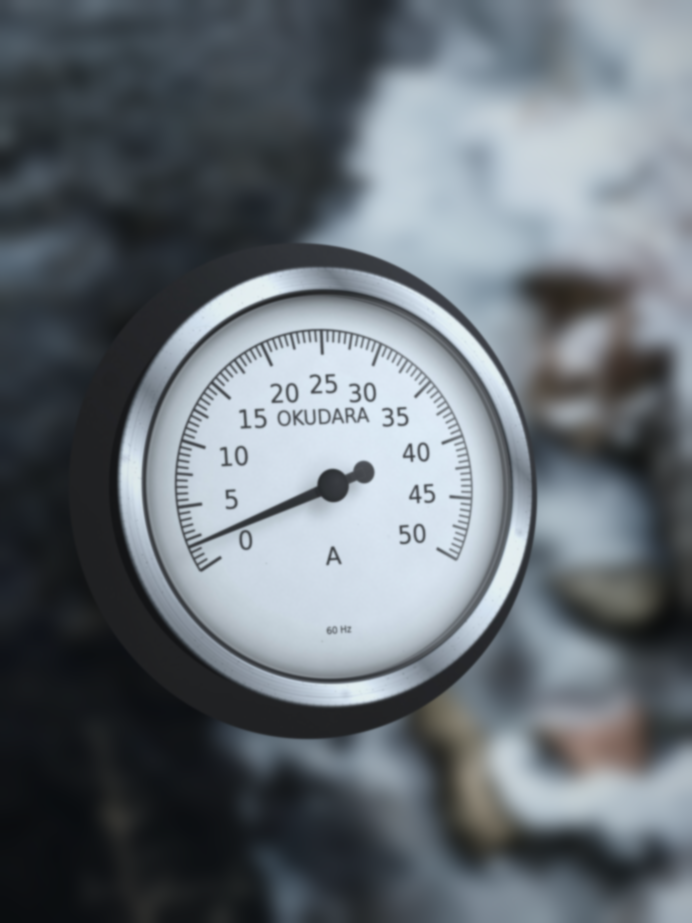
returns 2 A
